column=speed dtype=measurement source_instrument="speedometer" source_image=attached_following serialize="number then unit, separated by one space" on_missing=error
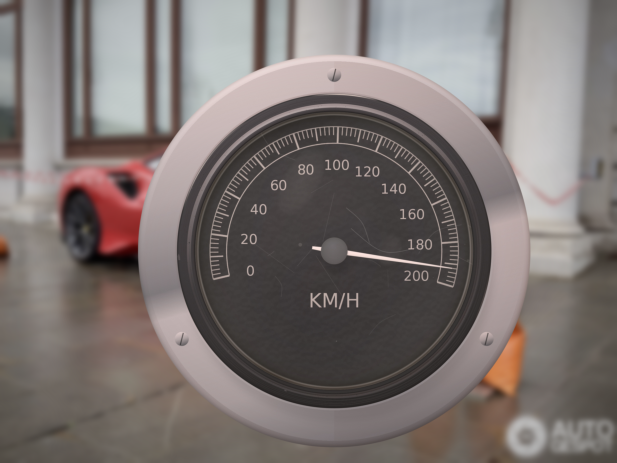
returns 192 km/h
